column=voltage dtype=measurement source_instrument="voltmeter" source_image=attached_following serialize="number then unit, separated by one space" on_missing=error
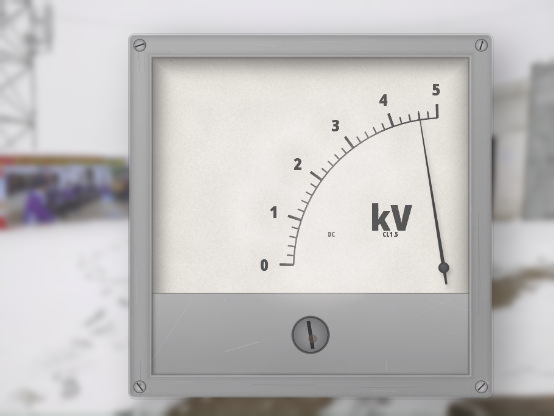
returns 4.6 kV
